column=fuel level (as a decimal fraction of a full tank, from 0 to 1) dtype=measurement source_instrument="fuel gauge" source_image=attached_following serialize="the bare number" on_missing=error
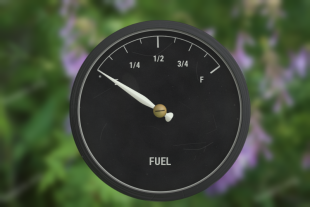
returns 0
